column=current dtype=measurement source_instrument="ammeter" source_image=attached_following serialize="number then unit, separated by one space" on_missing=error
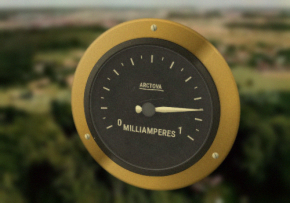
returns 0.85 mA
